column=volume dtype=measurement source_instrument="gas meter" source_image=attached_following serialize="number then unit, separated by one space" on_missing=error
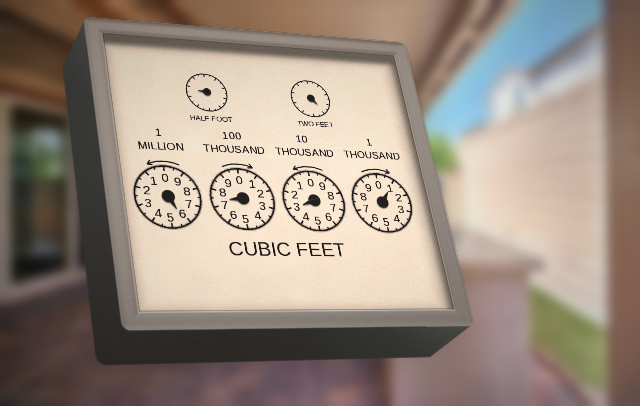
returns 573100 ft³
